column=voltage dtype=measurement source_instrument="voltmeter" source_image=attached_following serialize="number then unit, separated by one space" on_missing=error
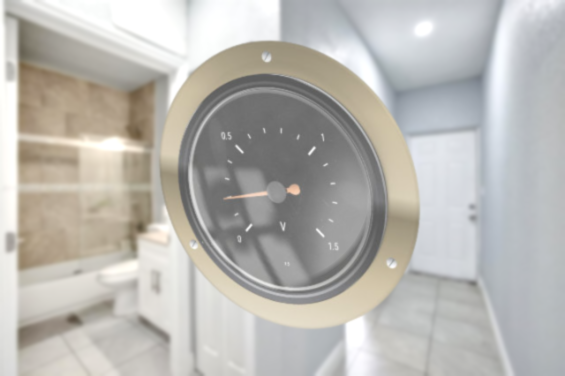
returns 0.2 V
